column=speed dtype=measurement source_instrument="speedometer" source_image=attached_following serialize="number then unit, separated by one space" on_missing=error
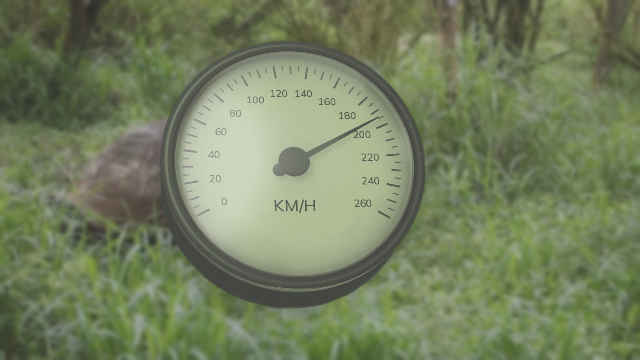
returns 195 km/h
